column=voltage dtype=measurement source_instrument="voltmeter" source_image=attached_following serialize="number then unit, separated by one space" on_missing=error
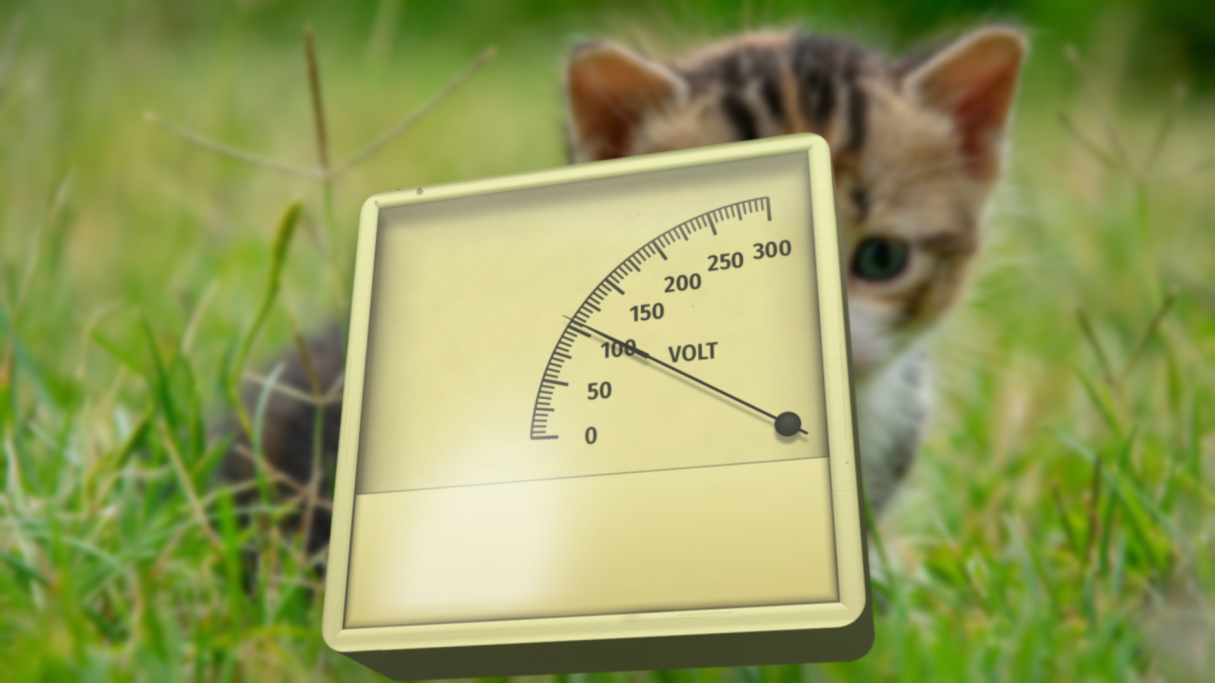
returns 105 V
